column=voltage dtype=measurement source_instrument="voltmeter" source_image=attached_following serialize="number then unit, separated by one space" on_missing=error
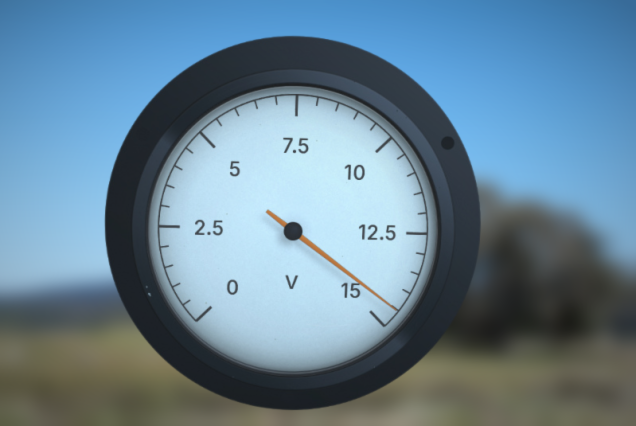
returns 14.5 V
